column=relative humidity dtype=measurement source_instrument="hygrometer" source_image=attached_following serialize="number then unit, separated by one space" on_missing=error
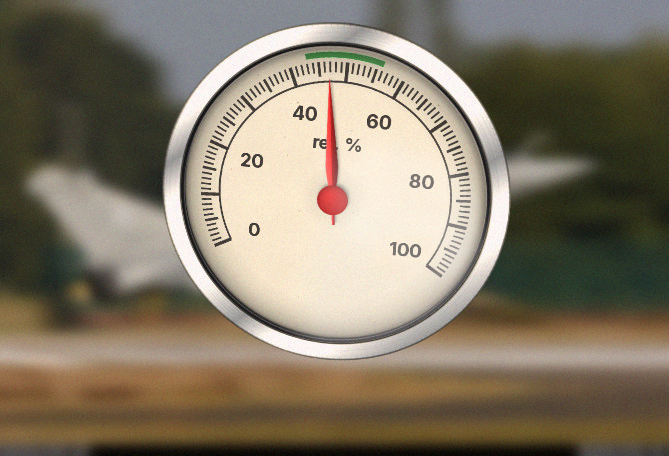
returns 47 %
